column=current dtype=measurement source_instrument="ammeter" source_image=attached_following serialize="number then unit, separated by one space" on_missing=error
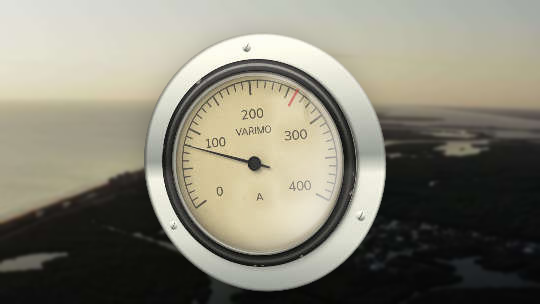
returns 80 A
